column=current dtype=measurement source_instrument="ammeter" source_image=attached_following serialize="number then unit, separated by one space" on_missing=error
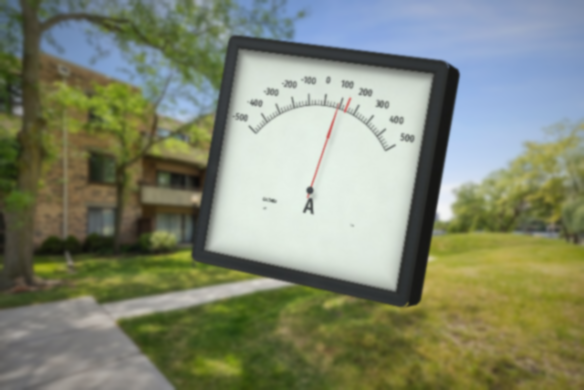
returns 100 A
